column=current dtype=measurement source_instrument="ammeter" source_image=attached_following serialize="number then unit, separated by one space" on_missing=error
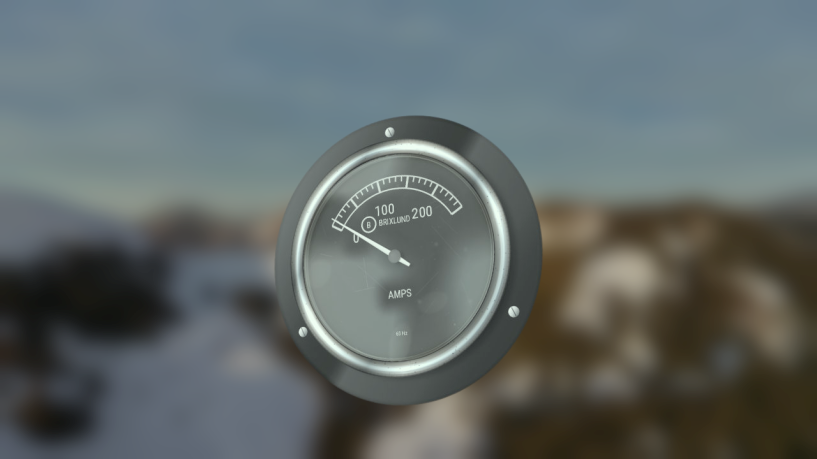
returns 10 A
